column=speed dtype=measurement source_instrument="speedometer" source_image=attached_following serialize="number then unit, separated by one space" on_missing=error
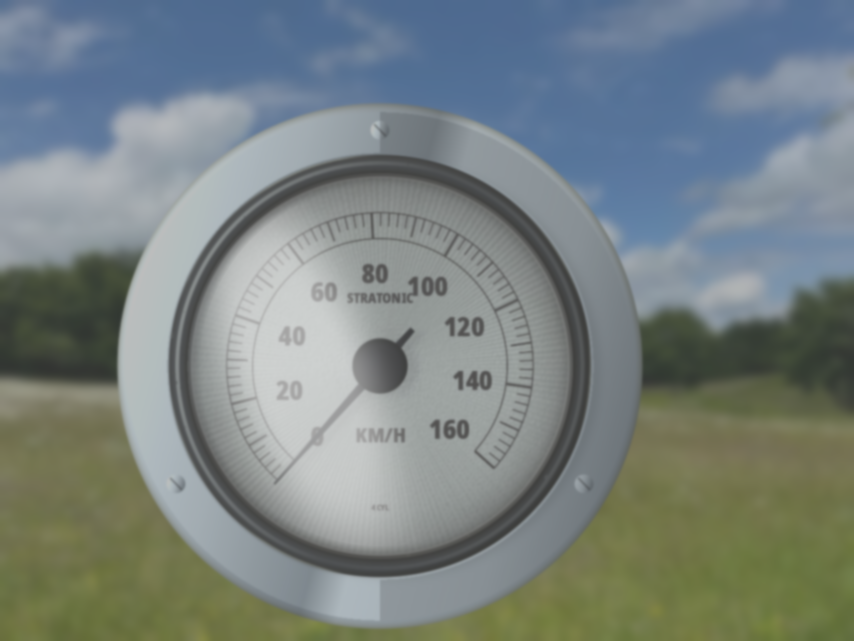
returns 0 km/h
